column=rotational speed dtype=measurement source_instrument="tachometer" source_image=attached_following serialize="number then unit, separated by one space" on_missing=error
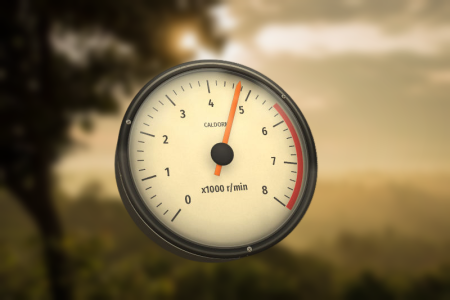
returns 4700 rpm
